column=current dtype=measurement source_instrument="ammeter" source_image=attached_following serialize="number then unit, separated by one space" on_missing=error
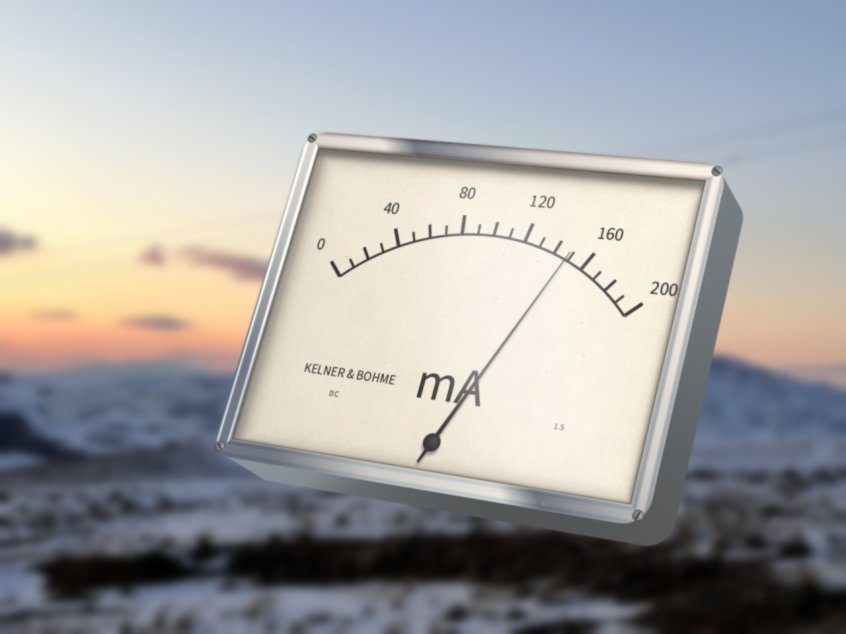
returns 150 mA
